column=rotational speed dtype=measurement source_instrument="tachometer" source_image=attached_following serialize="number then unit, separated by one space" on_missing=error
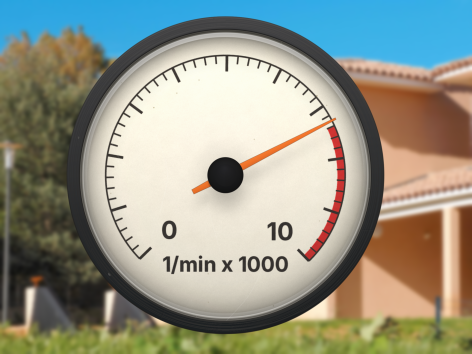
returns 7300 rpm
